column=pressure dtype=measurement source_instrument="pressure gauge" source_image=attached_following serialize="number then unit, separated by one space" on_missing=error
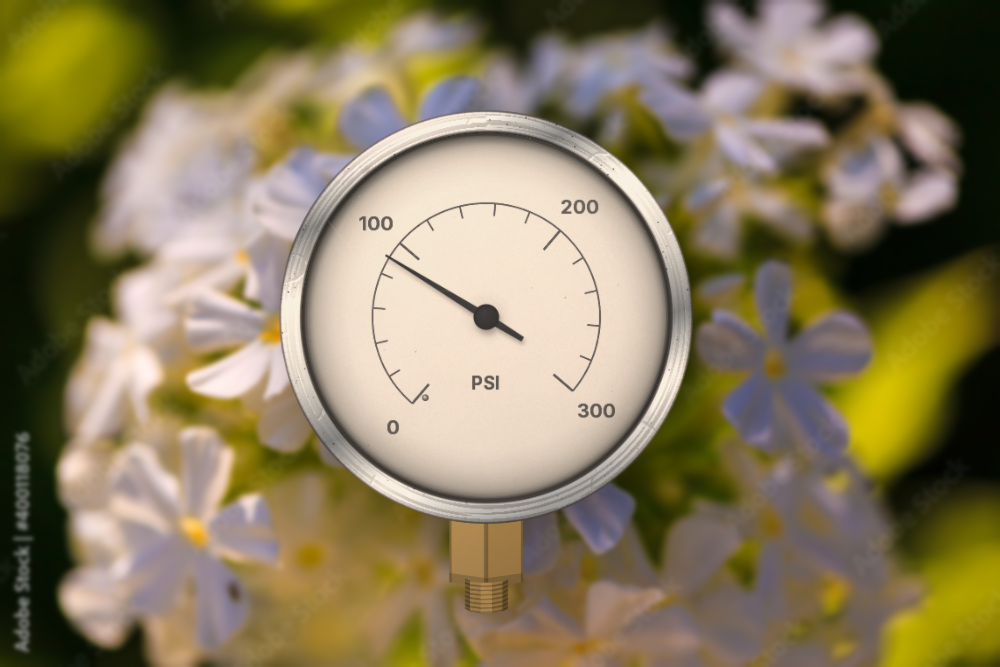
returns 90 psi
